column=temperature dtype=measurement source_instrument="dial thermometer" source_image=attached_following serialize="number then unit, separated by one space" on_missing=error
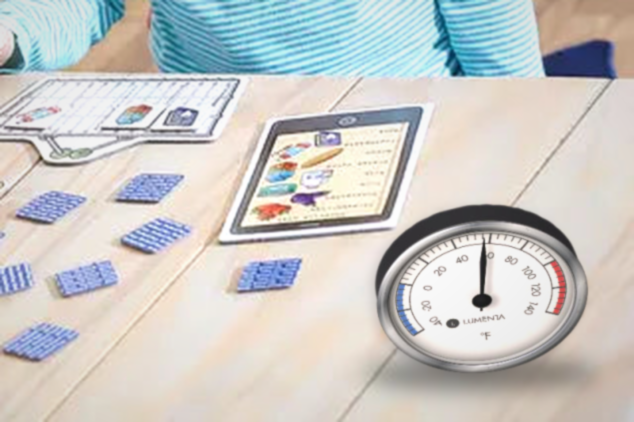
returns 56 °F
